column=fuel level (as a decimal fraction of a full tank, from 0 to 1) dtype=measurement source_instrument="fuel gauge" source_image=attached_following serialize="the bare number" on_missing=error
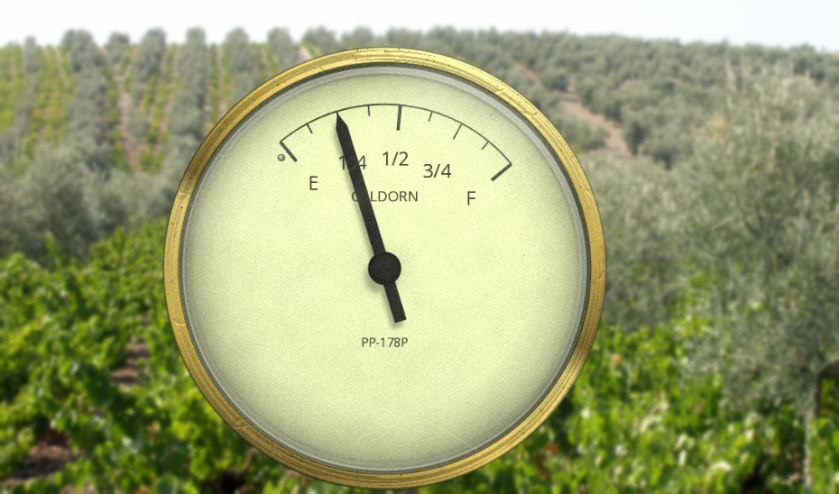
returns 0.25
